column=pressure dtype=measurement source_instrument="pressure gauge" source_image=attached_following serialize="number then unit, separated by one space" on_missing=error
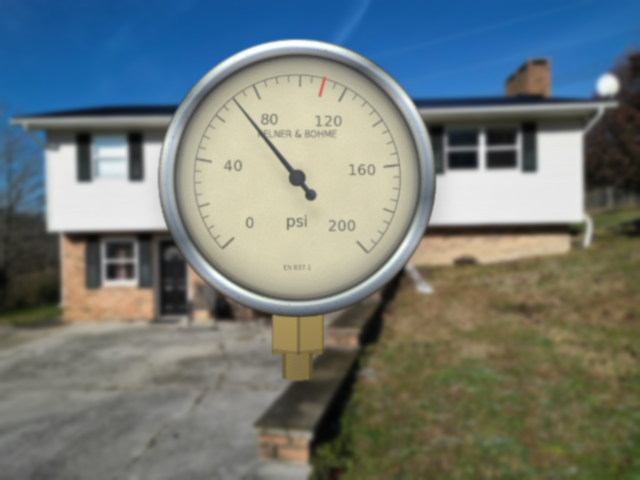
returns 70 psi
